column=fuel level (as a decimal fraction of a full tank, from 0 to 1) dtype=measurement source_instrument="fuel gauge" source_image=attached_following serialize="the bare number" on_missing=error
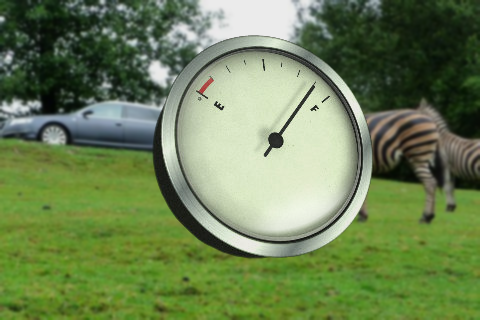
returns 0.875
